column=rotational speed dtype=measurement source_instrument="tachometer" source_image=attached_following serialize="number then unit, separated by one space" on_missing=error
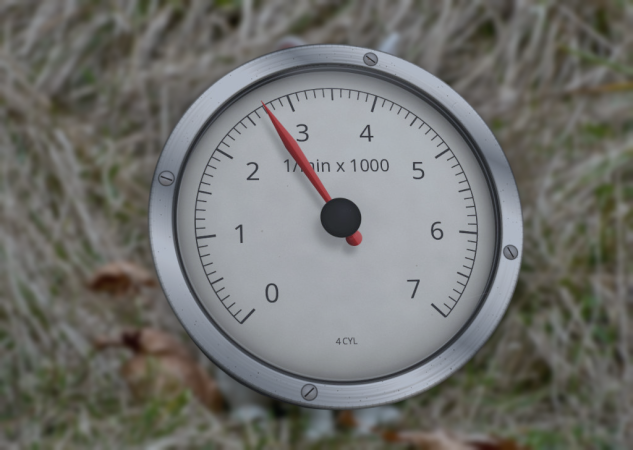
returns 2700 rpm
